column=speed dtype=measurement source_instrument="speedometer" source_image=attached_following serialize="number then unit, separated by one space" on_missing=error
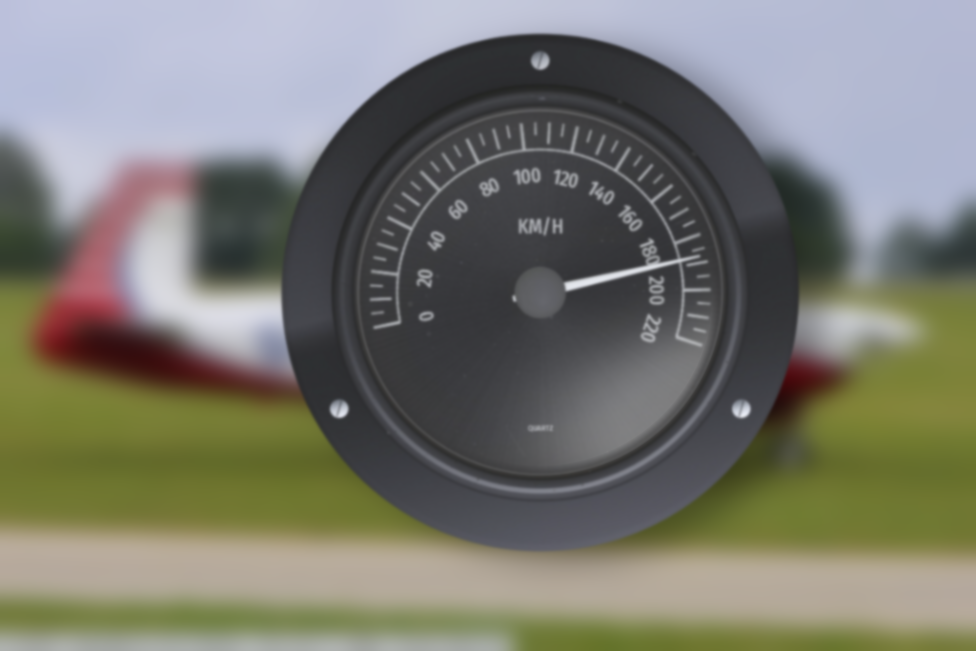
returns 187.5 km/h
